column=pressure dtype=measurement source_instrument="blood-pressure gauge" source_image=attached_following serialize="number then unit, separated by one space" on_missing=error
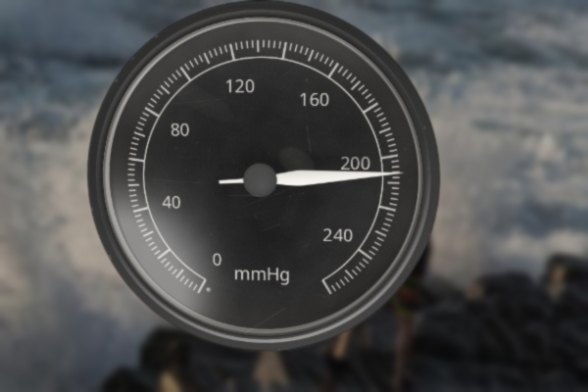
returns 206 mmHg
